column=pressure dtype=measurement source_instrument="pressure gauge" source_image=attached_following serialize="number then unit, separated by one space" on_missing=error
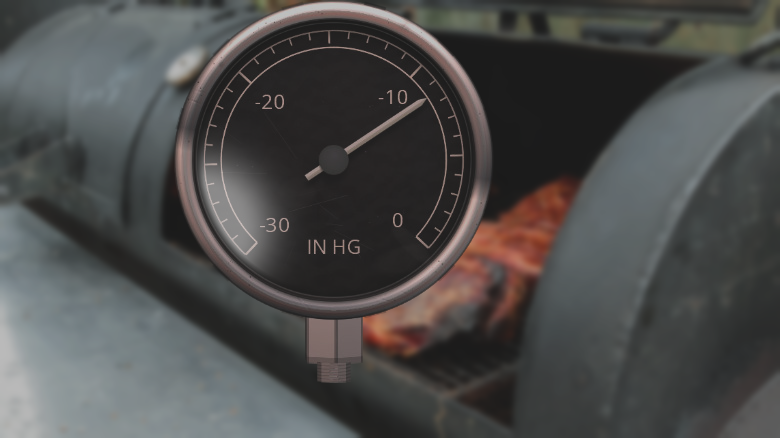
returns -8.5 inHg
